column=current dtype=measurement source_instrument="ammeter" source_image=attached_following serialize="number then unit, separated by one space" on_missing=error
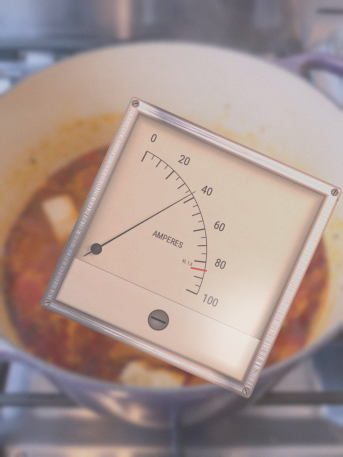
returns 37.5 A
